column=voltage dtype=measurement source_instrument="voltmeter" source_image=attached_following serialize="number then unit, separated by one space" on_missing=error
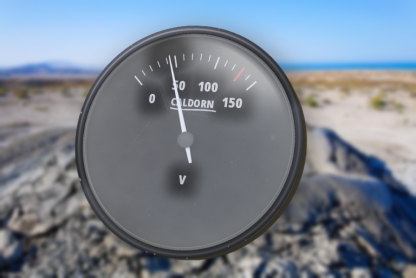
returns 45 V
